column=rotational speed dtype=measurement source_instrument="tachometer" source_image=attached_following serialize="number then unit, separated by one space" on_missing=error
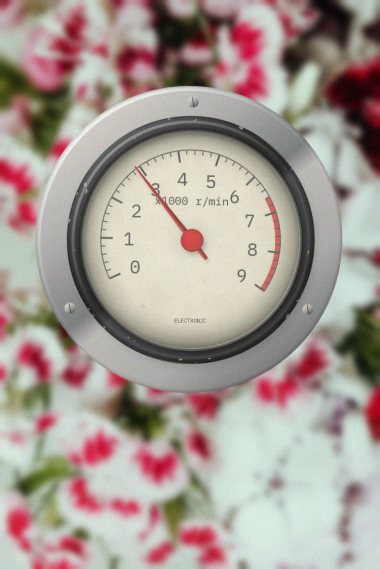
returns 2900 rpm
